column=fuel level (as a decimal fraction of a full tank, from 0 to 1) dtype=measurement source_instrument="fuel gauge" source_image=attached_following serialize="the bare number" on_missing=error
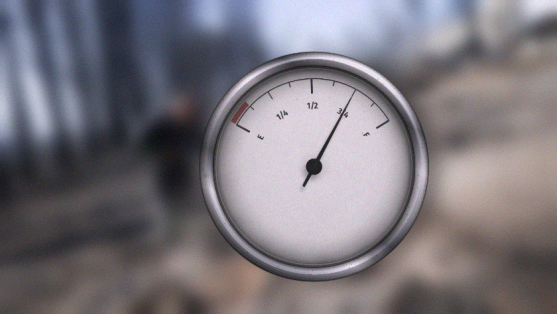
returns 0.75
